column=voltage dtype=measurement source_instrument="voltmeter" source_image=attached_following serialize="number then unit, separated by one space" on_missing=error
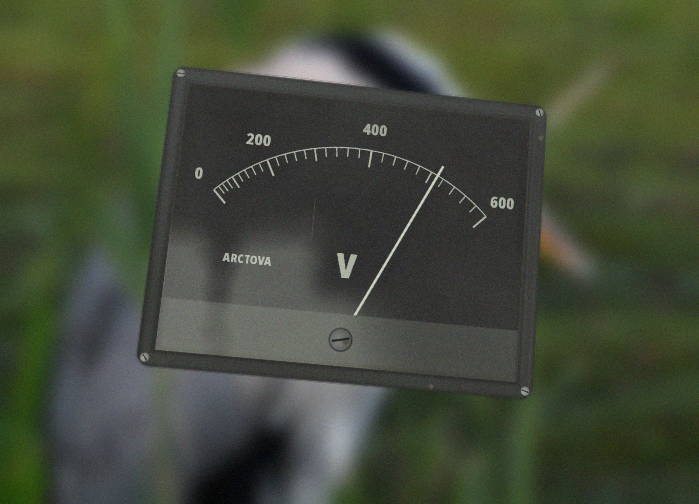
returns 510 V
